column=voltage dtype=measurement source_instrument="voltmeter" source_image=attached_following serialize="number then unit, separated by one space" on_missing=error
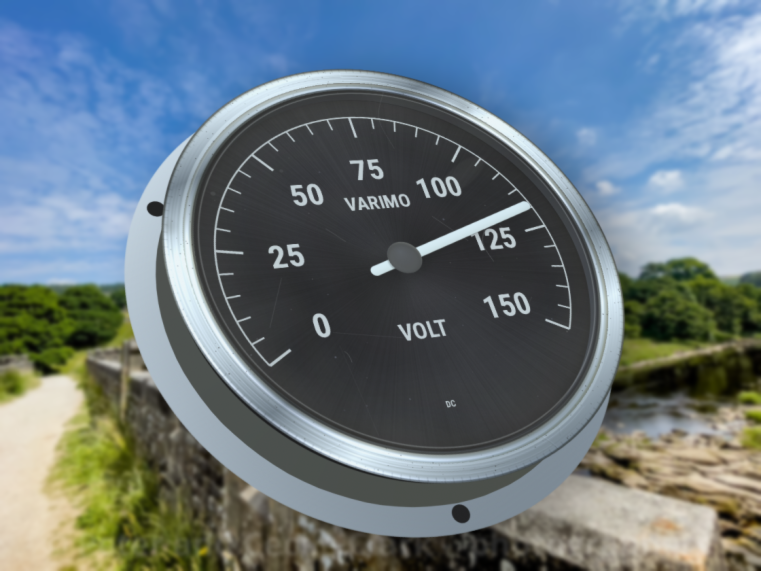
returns 120 V
